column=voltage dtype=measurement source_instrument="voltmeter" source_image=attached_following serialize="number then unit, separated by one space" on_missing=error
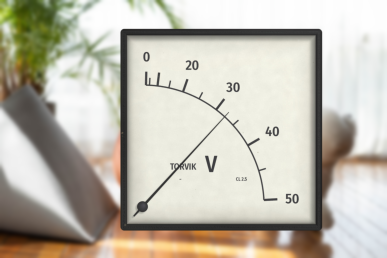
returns 32.5 V
